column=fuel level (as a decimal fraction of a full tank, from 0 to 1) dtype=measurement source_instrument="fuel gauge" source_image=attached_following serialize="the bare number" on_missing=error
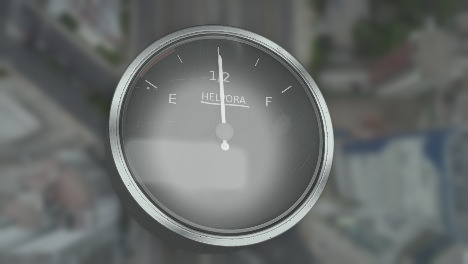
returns 0.5
